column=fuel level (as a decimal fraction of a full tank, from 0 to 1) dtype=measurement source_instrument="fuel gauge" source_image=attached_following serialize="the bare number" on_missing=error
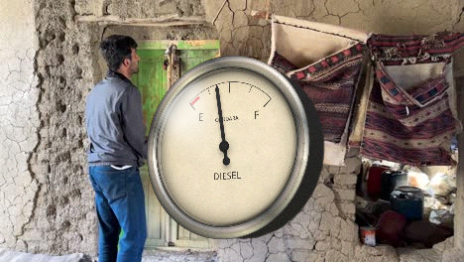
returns 0.375
